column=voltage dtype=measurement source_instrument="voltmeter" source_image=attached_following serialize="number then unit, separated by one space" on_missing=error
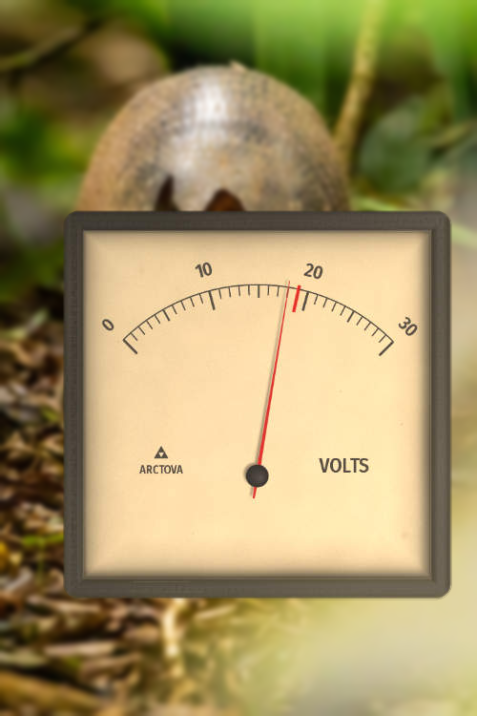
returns 18 V
